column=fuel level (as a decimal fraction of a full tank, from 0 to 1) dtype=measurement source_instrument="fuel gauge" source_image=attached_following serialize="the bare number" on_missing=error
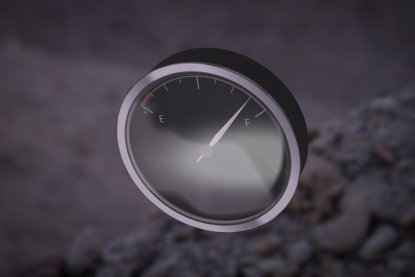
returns 0.875
